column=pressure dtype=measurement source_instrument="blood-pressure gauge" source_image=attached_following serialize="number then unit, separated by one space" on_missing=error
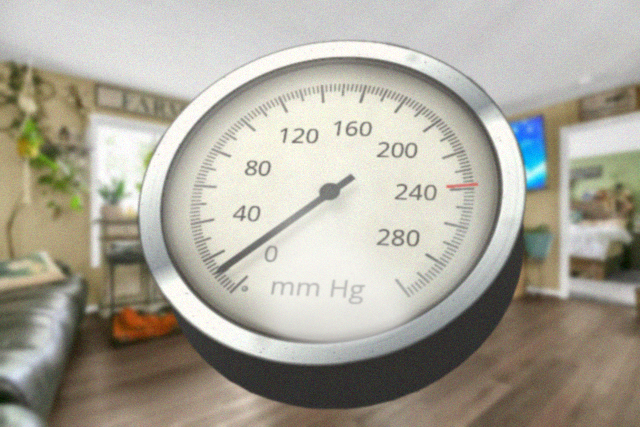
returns 10 mmHg
